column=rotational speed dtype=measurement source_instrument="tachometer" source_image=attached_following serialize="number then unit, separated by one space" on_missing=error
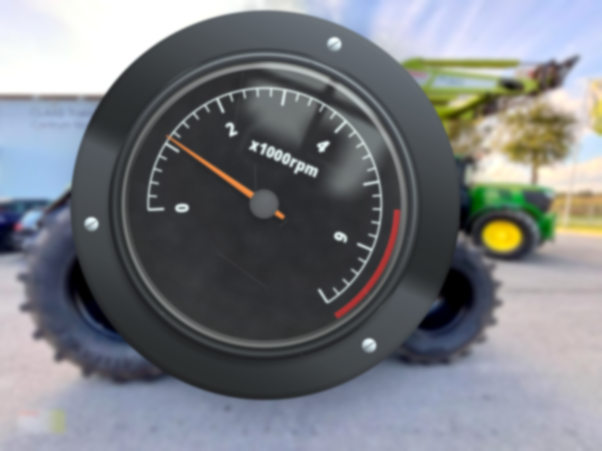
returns 1100 rpm
